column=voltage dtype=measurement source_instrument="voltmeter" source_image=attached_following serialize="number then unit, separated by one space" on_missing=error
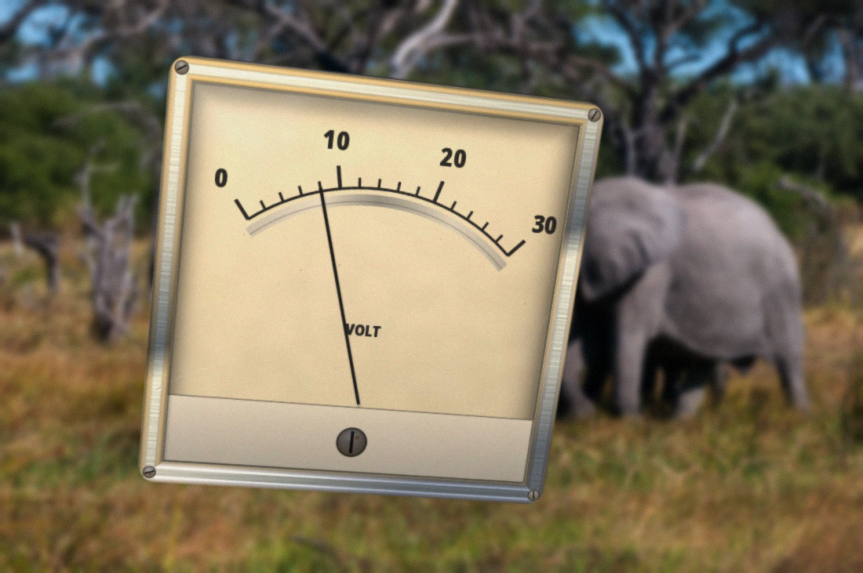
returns 8 V
